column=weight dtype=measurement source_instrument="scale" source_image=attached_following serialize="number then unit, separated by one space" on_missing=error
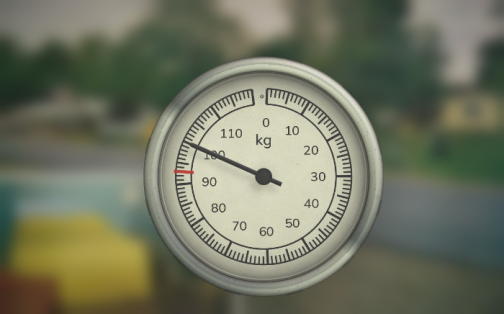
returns 100 kg
